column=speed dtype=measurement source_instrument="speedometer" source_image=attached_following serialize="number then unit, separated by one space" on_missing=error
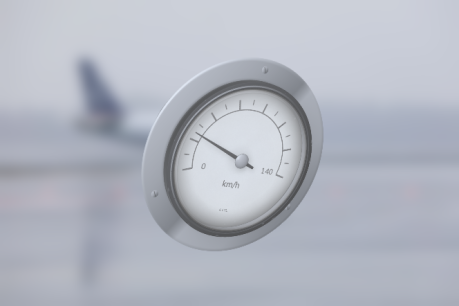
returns 25 km/h
